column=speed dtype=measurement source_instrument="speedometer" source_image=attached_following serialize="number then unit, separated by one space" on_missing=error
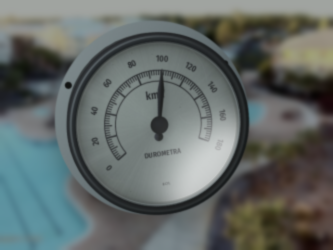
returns 100 km/h
